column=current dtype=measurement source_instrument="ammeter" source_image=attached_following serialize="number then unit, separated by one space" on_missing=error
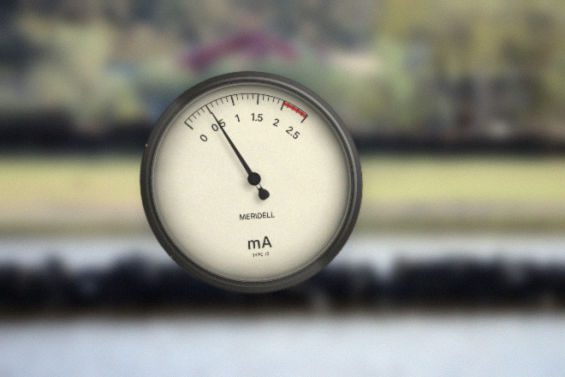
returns 0.5 mA
